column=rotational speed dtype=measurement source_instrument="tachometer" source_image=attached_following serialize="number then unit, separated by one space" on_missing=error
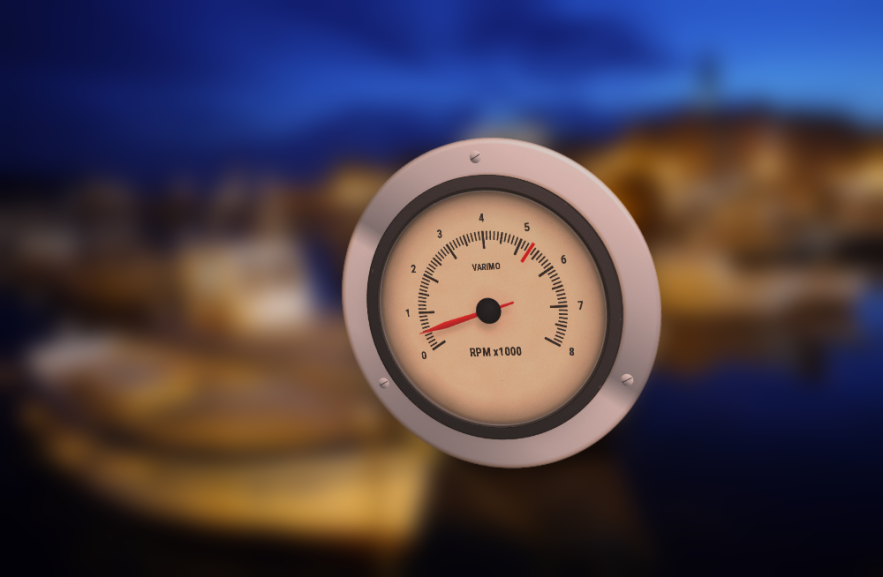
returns 500 rpm
